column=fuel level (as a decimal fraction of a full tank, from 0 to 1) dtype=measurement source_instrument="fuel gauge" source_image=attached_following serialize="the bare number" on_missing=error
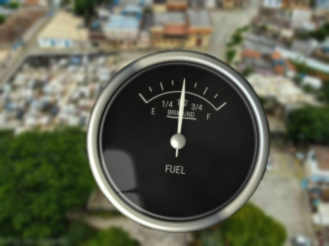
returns 0.5
